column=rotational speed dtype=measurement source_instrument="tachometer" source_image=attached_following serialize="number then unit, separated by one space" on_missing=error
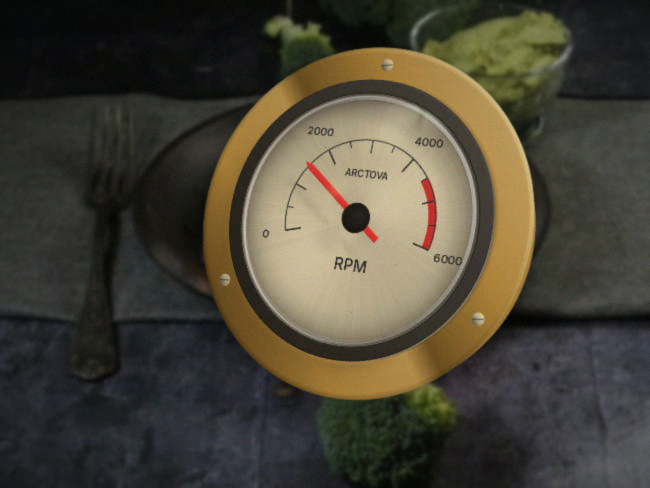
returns 1500 rpm
